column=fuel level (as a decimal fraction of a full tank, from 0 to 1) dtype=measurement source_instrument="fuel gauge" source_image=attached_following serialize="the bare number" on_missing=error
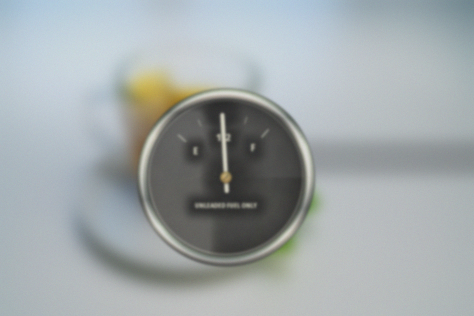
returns 0.5
